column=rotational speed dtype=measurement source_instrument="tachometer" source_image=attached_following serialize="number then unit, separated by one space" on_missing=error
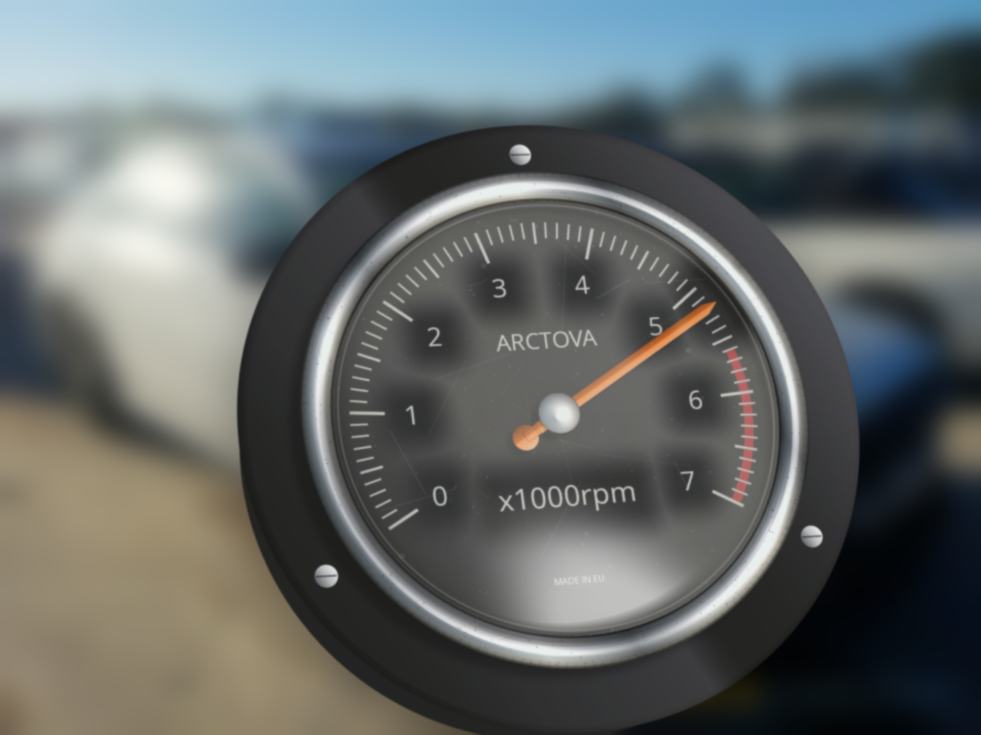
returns 5200 rpm
